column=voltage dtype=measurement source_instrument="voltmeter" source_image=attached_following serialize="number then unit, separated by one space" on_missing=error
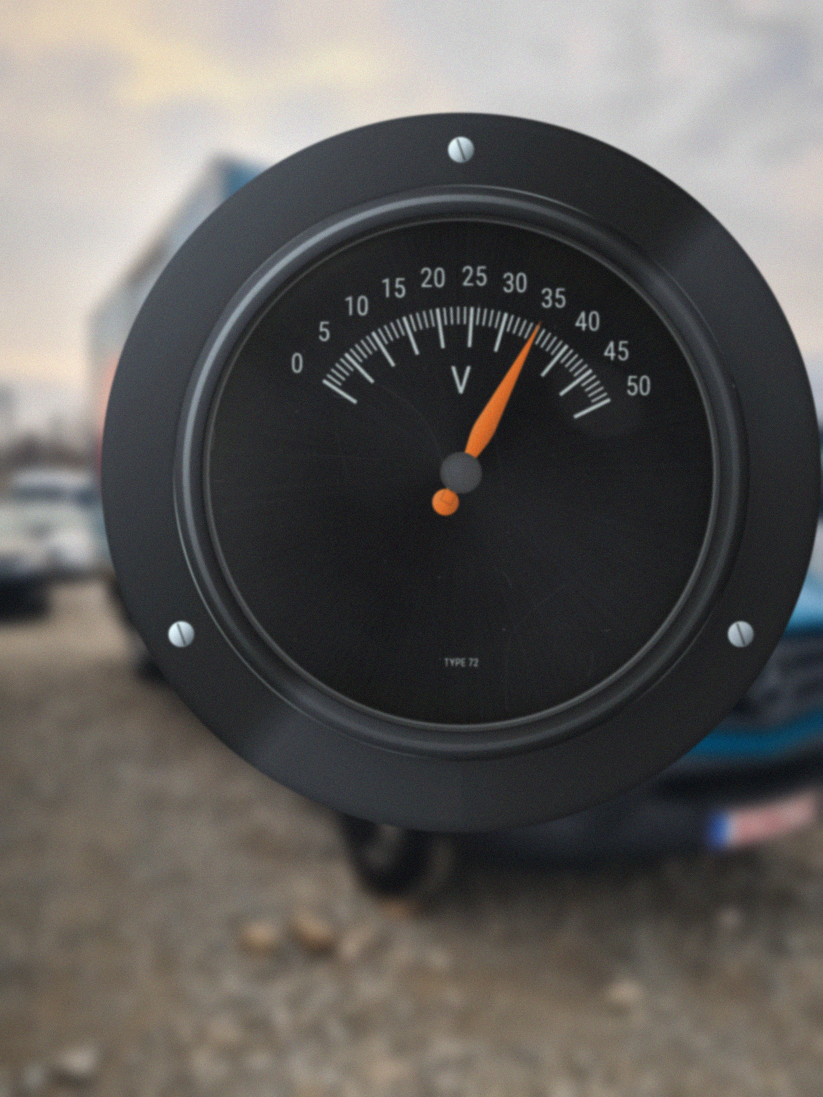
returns 35 V
